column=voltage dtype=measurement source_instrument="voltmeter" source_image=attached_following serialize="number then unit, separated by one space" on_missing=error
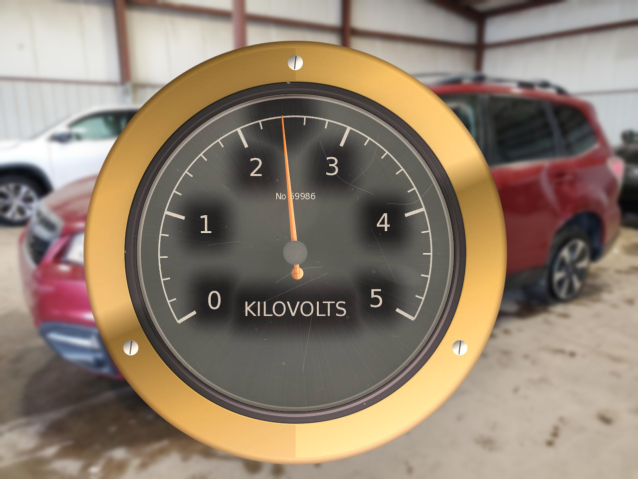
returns 2.4 kV
